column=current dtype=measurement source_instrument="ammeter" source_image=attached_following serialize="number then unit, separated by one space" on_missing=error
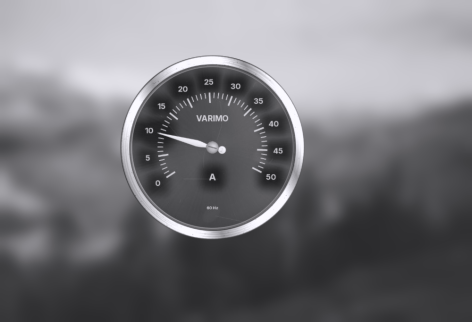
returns 10 A
